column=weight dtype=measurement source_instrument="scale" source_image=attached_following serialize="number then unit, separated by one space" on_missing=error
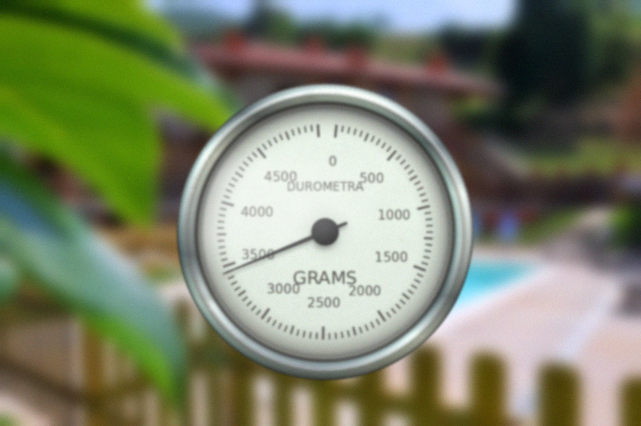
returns 3450 g
